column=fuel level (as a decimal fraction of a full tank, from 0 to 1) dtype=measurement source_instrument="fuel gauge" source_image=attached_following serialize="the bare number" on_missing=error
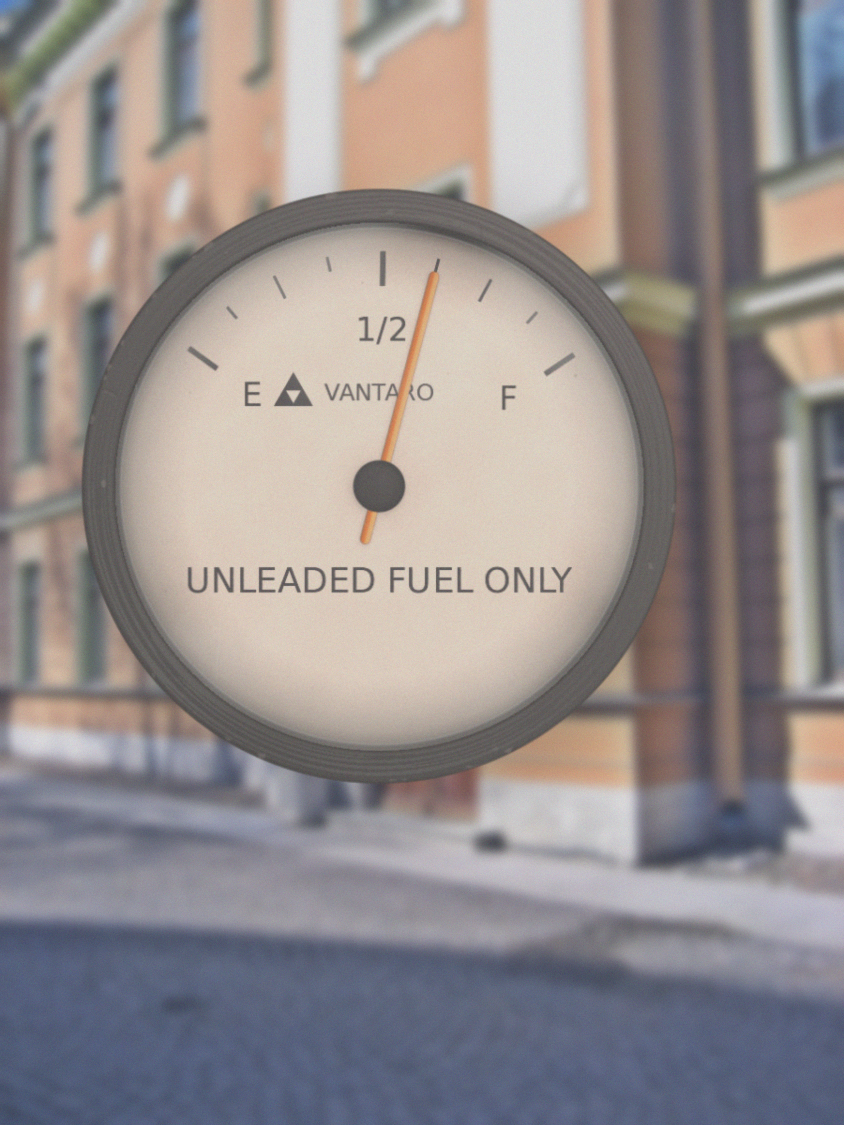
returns 0.625
